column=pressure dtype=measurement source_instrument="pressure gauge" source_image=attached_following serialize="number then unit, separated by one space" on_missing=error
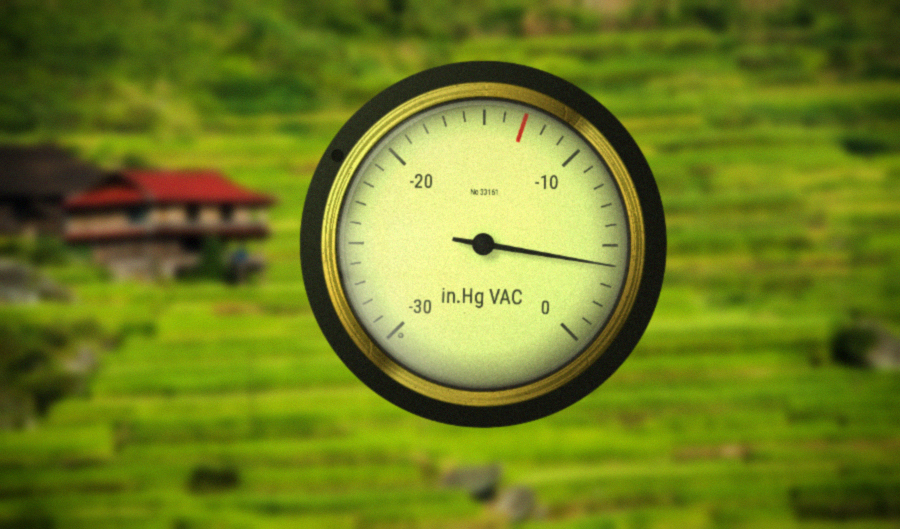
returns -4 inHg
